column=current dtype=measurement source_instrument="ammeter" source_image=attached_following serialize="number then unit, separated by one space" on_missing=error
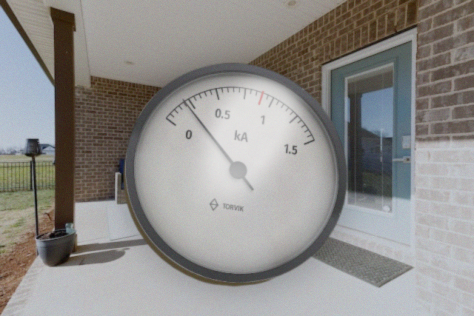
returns 0.2 kA
